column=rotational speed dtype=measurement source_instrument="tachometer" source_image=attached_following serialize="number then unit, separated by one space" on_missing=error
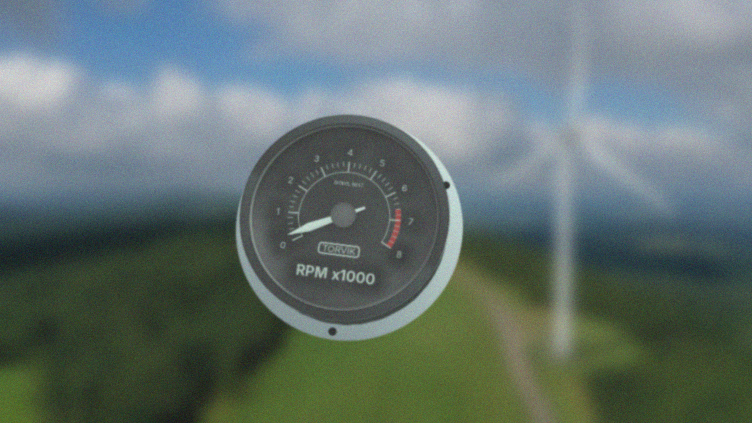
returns 200 rpm
